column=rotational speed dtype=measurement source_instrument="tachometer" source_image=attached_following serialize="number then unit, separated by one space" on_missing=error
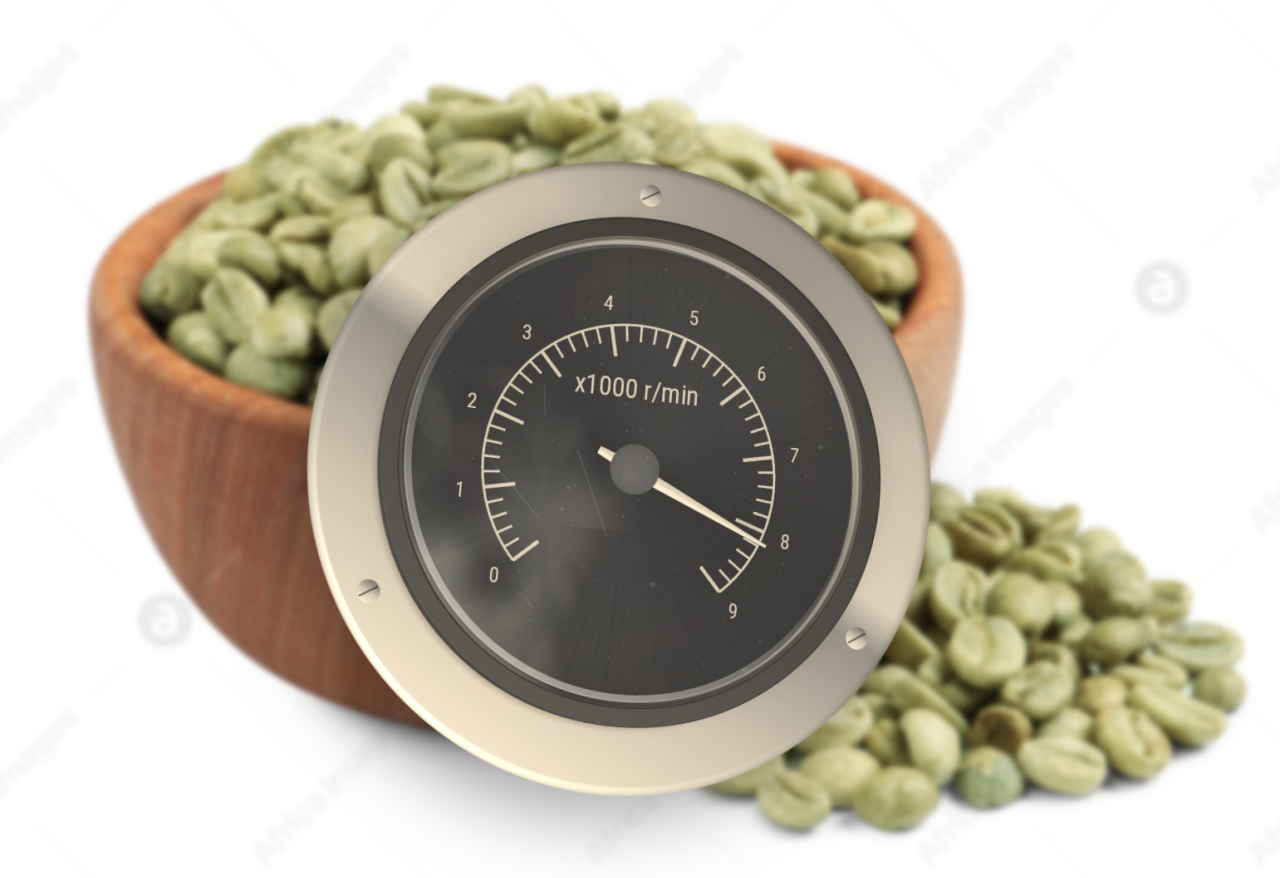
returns 8200 rpm
